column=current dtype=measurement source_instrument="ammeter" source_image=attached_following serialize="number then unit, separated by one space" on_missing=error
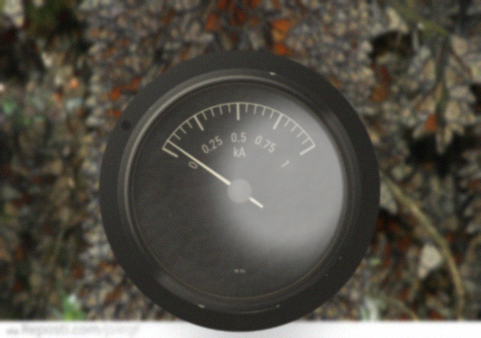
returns 0.05 kA
